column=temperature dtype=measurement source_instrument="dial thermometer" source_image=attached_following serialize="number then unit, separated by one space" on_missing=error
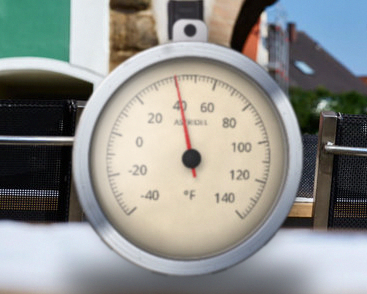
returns 40 °F
